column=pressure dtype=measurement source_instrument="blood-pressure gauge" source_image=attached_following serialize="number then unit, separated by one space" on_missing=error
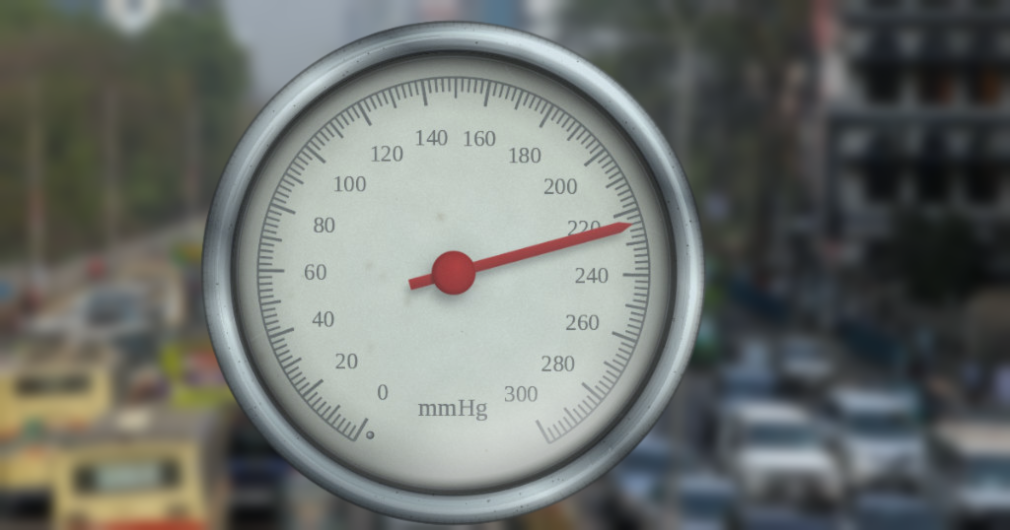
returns 224 mmHg
